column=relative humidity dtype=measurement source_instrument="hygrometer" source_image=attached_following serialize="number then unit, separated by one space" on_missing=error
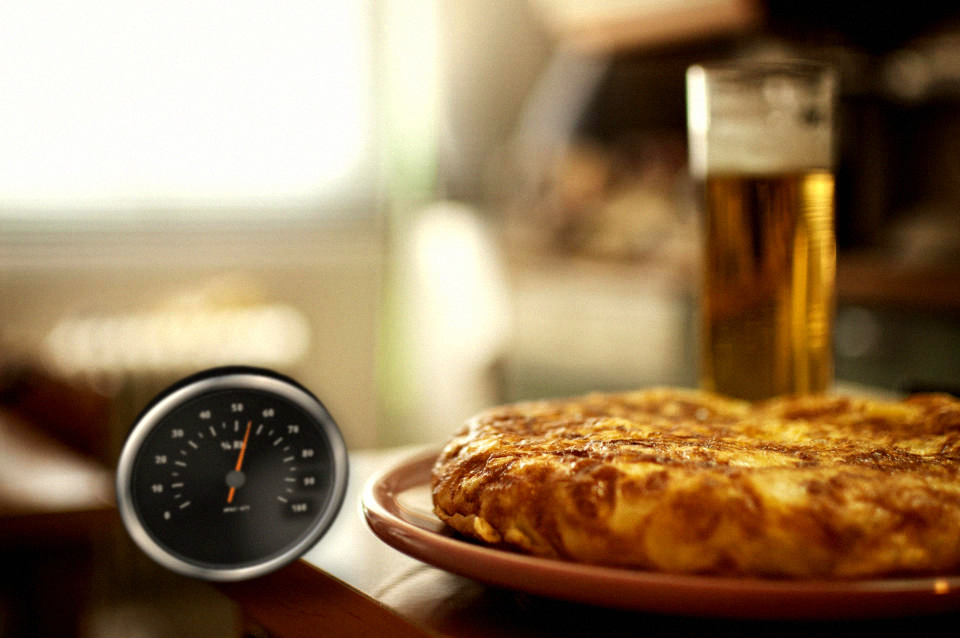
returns 55 %
